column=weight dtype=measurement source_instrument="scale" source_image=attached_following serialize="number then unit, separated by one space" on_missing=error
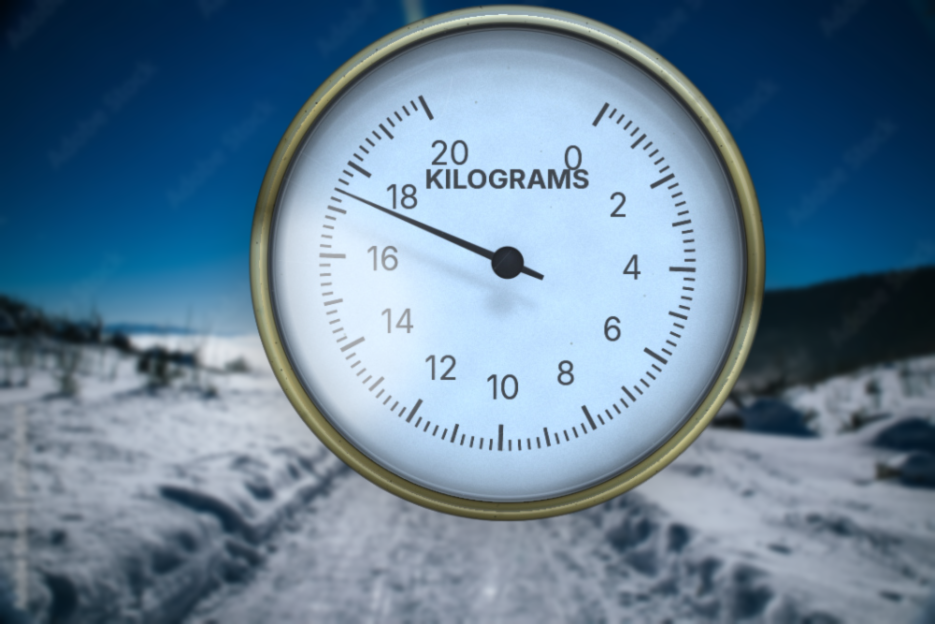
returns 17.4 kg
